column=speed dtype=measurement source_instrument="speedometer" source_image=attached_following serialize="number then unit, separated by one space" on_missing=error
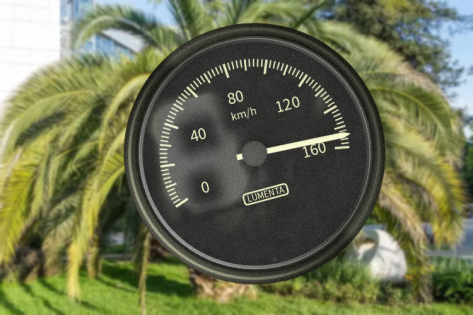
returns 154 km/h
